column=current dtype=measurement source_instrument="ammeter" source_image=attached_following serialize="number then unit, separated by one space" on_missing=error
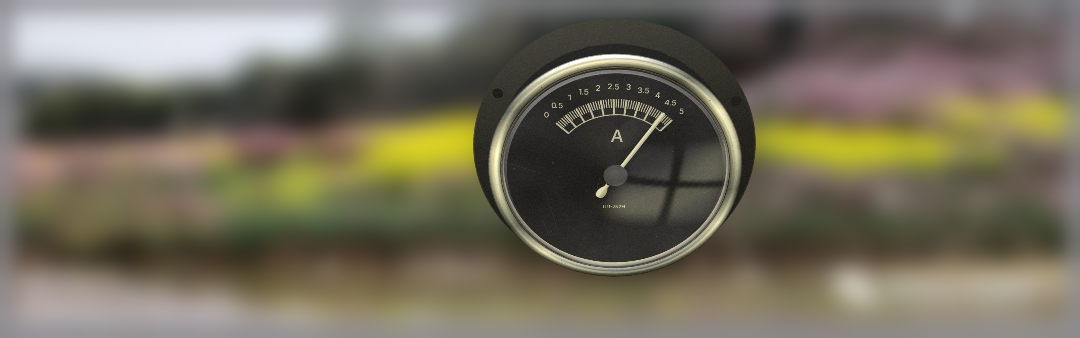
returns 4.5 A
